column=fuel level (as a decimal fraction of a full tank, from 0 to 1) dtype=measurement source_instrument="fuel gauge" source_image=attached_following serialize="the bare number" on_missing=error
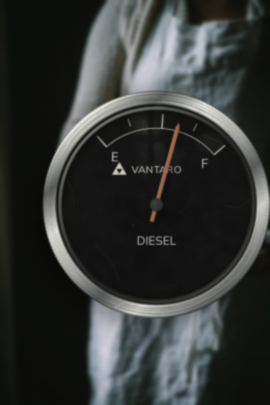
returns 0.625
